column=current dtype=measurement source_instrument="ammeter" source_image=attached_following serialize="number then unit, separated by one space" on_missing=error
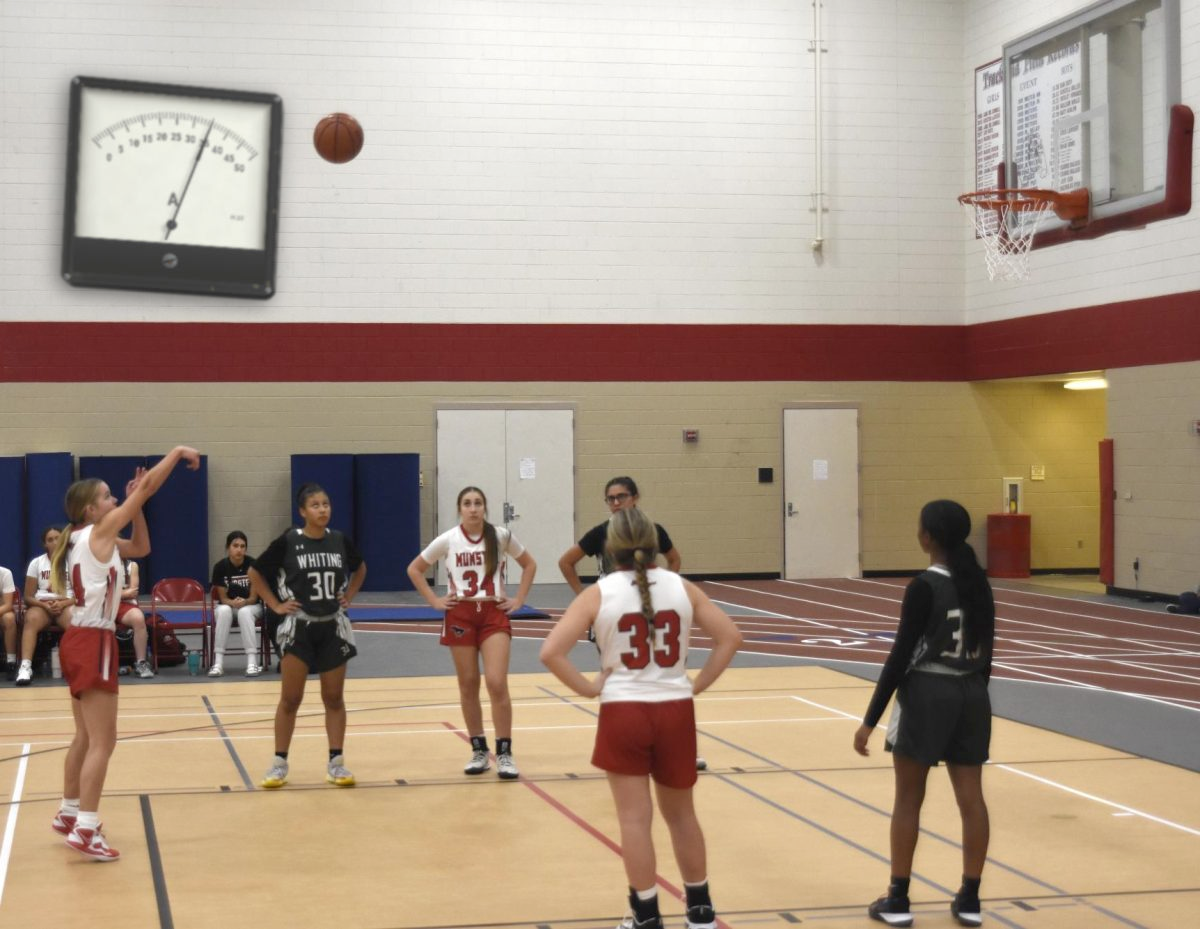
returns 35 A
